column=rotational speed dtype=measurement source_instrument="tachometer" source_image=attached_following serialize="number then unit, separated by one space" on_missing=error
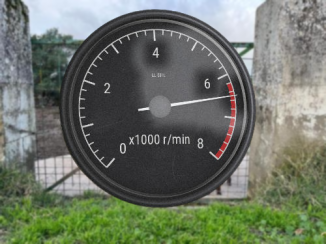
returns 6500 rpm
